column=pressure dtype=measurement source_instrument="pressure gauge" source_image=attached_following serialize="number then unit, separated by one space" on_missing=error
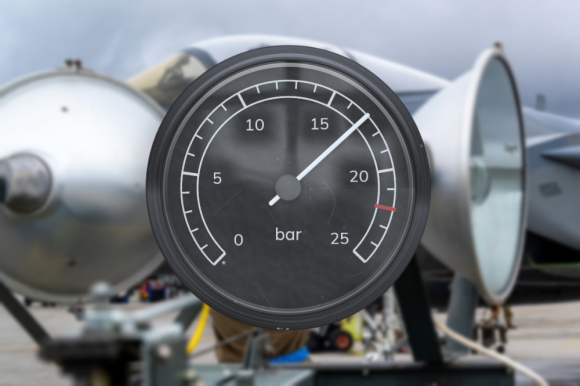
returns 17 bar
